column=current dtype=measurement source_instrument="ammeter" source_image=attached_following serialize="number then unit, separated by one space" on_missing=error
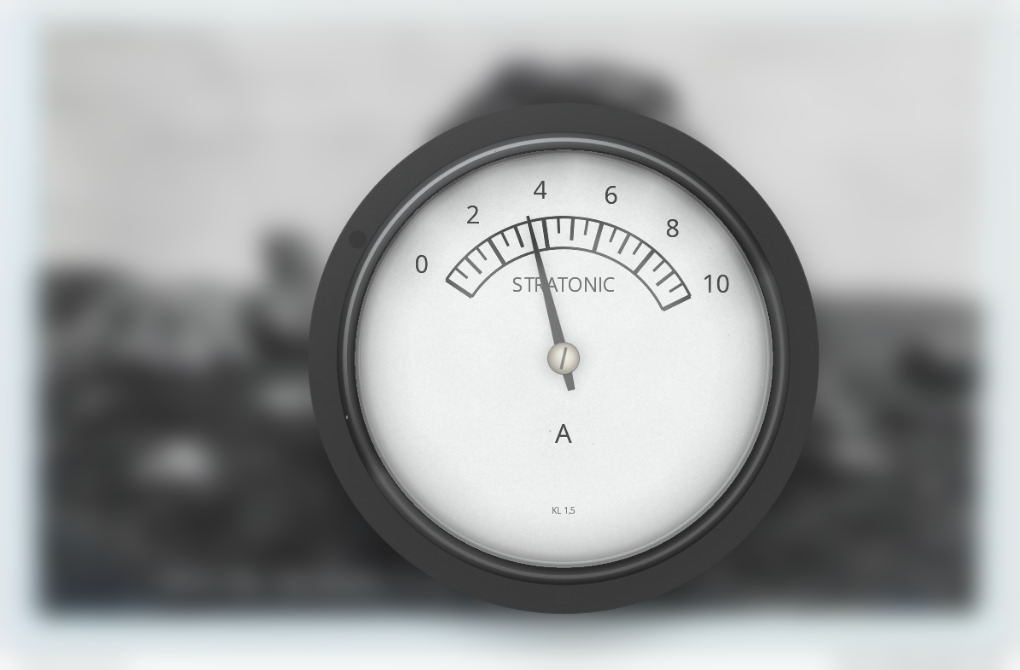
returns 3.5 A
